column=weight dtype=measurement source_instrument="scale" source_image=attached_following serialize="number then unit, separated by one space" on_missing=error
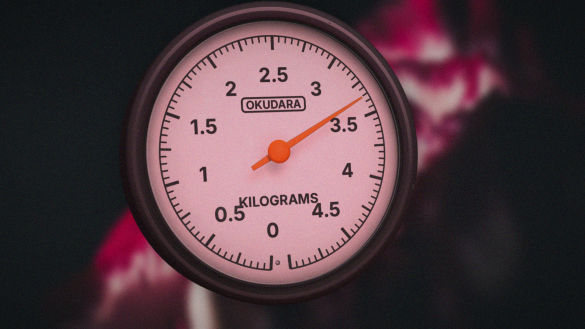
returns 3.35 kg
